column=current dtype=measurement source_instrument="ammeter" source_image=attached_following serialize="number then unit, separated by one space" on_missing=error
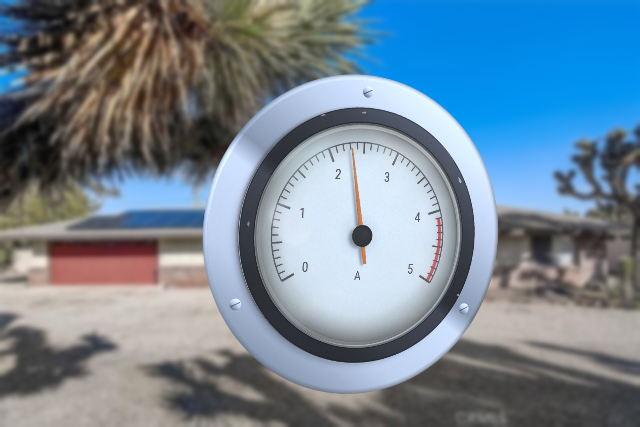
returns 2.3 A
